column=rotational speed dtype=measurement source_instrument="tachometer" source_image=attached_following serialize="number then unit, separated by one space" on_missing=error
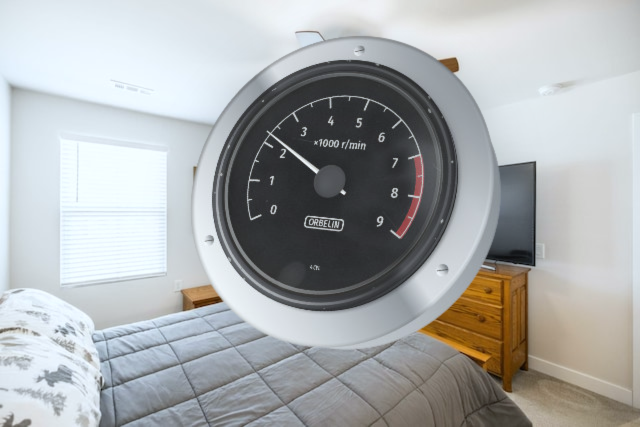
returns 2250 rpm
